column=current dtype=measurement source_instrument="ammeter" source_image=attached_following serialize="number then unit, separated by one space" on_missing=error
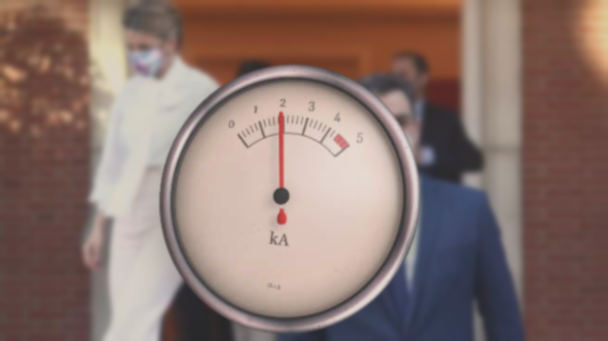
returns 2 kA
